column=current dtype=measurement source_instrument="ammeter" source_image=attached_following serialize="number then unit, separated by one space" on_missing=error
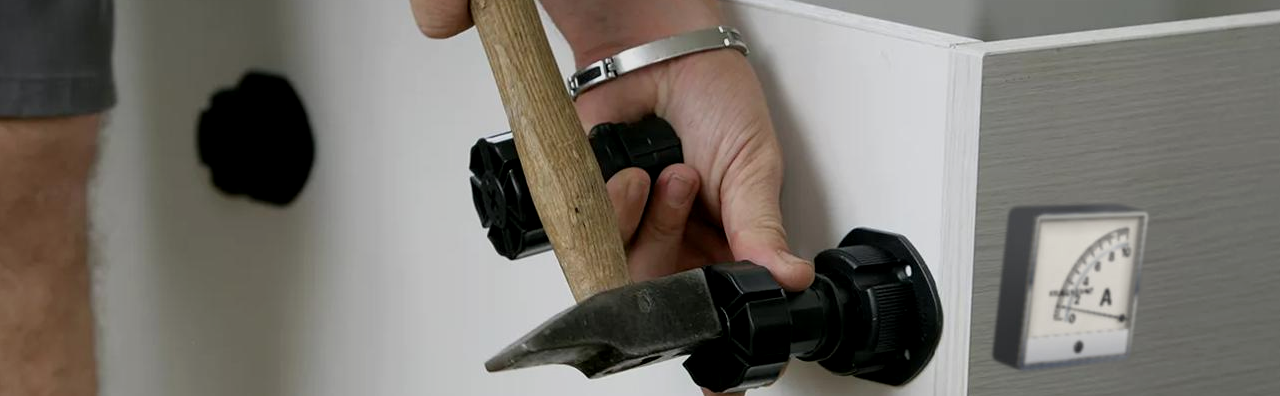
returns 1 A
